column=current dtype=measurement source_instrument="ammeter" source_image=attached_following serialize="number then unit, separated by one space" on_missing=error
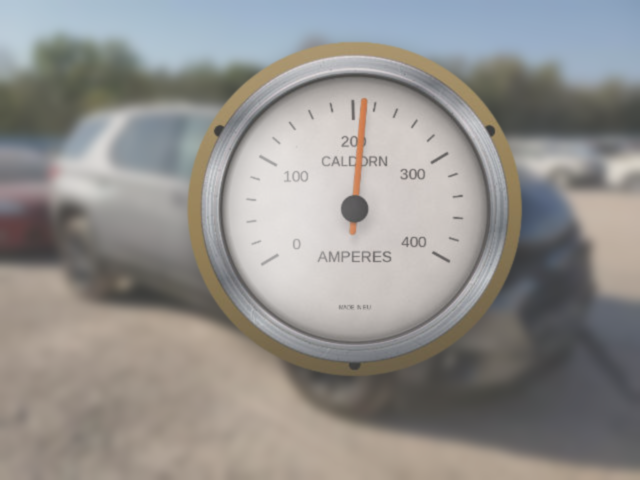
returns 210 A
